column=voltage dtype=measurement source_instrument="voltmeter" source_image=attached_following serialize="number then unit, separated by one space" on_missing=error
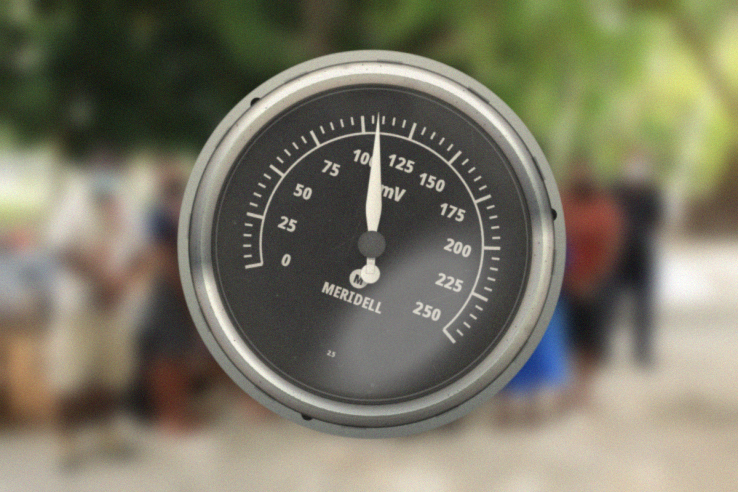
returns 107.5 mV
